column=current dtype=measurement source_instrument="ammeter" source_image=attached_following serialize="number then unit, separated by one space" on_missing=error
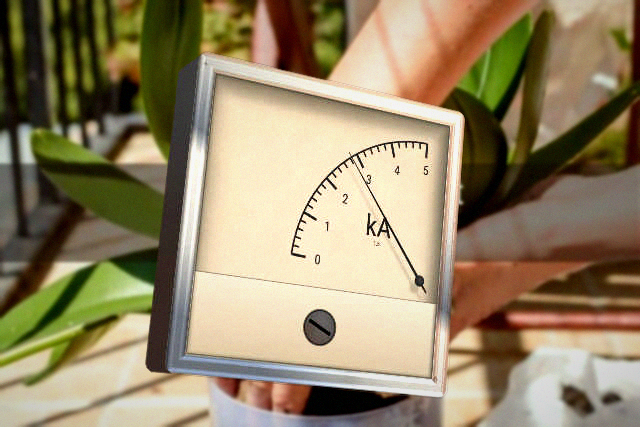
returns 2.8 kA
